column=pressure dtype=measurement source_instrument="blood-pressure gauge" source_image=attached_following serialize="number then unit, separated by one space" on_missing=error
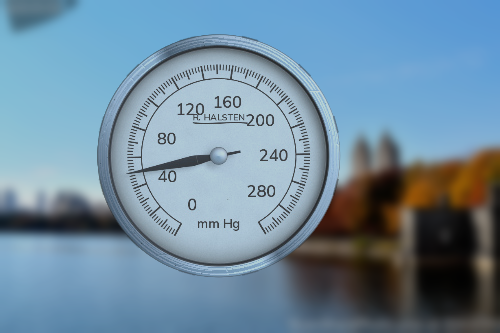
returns 50 mmHg
